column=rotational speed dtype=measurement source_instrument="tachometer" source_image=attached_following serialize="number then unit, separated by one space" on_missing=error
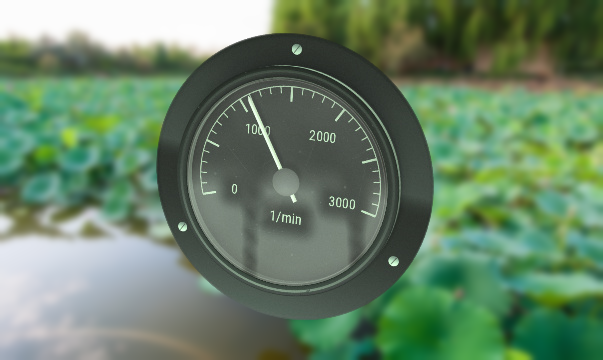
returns 1100 rpm
